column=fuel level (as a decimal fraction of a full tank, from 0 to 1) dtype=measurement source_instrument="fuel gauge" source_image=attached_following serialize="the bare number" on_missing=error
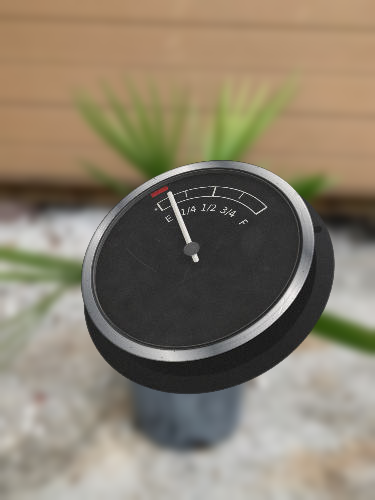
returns 0.125
